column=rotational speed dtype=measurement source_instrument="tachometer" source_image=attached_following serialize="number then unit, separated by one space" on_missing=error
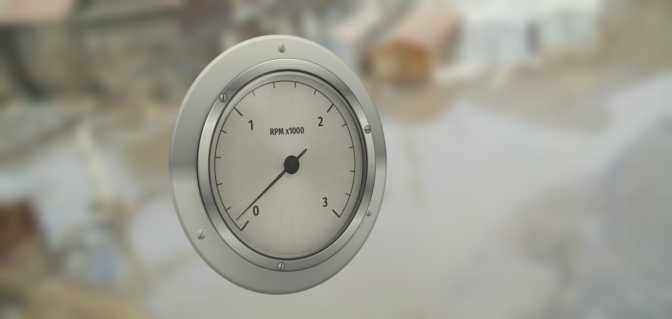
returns 100 rpm
